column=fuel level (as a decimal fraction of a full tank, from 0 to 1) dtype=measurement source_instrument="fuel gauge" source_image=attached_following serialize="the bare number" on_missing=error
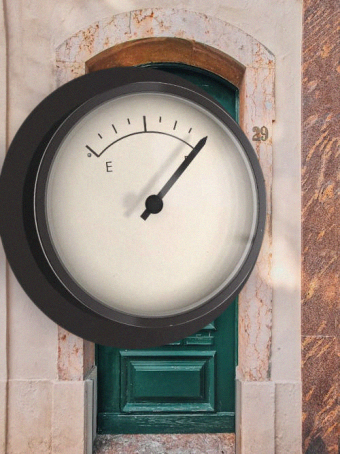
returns 1
